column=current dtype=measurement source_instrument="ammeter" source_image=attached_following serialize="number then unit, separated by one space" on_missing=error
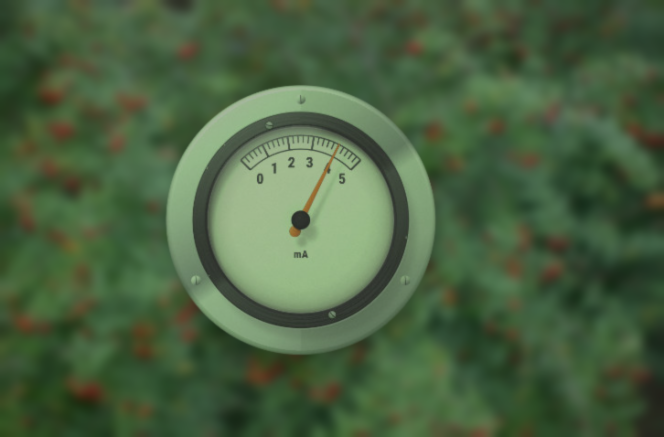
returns 4 mA
